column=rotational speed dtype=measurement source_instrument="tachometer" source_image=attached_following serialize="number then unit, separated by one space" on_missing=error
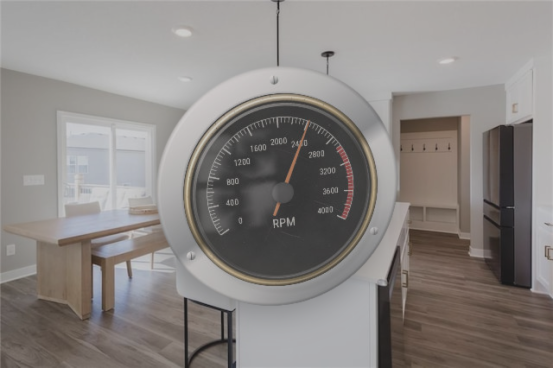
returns 2400 rpm
